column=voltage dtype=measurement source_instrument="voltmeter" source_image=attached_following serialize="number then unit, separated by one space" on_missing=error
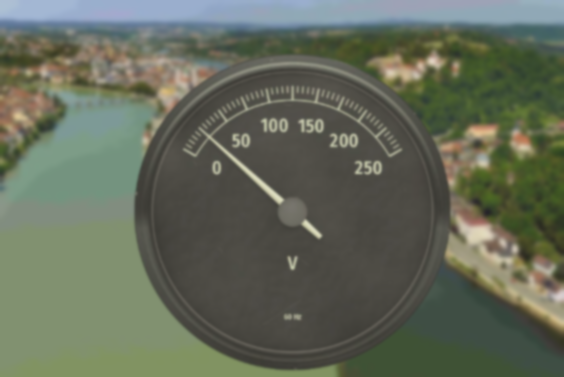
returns 25 V
